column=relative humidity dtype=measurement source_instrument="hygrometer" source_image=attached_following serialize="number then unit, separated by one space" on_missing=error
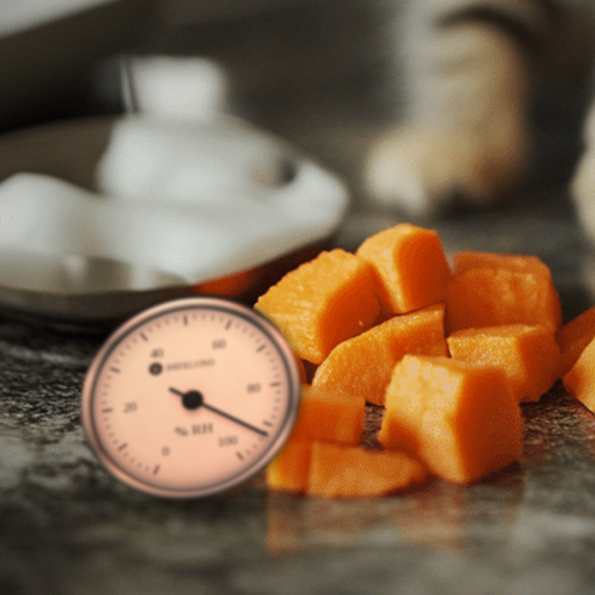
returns 92 %
